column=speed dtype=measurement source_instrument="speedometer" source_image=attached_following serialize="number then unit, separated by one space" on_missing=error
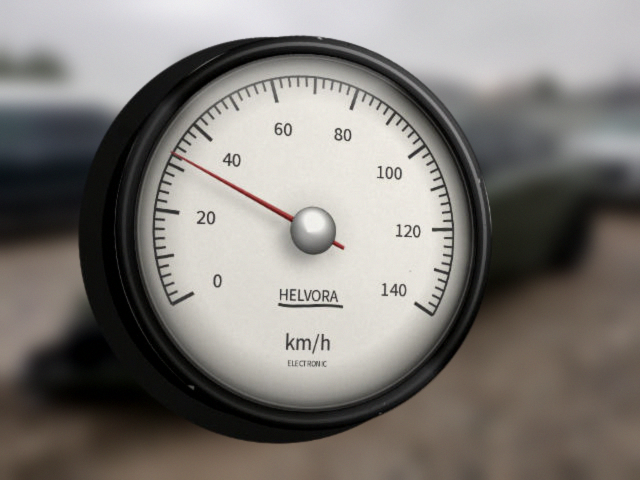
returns 32 km/h
